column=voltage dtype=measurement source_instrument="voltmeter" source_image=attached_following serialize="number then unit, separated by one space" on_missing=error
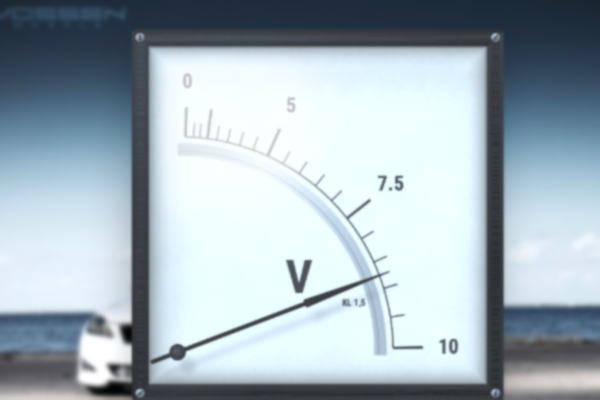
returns 8.75 V
